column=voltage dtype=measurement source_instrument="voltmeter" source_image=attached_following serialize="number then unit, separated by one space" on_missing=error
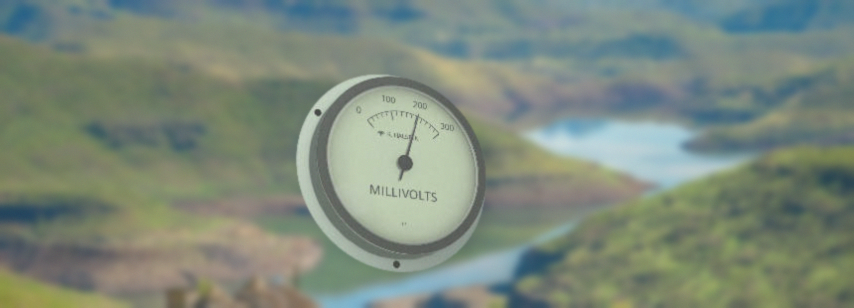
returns 200 mV
